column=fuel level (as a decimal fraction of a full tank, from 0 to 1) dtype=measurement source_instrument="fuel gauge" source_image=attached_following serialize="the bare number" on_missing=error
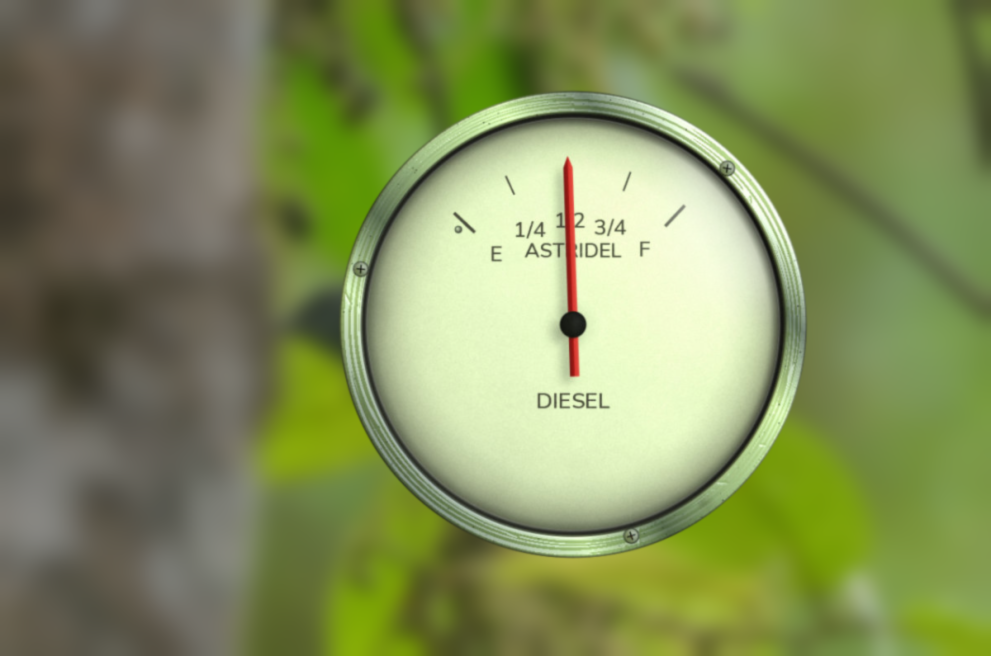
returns 0.5
